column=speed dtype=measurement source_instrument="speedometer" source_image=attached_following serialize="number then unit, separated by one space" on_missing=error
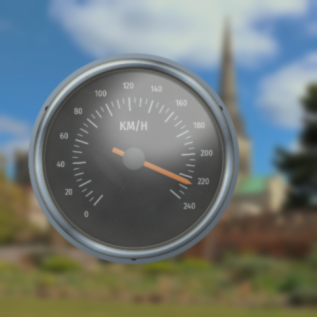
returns 225 km/h
